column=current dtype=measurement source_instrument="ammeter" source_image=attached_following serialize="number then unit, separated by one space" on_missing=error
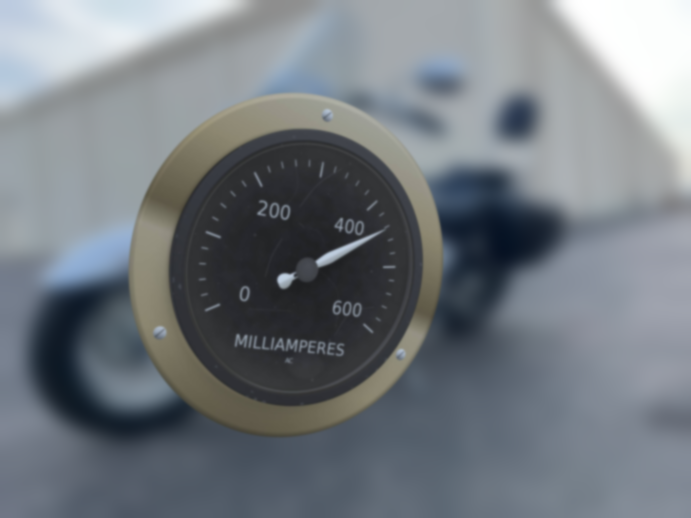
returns 440 mA
